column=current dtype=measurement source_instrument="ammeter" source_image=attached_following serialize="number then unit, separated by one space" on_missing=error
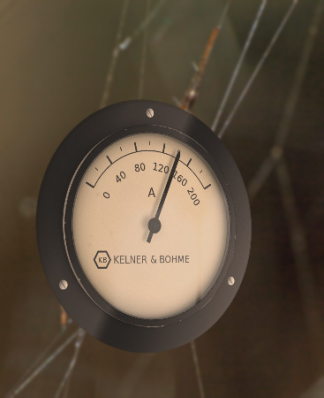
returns 140 A
